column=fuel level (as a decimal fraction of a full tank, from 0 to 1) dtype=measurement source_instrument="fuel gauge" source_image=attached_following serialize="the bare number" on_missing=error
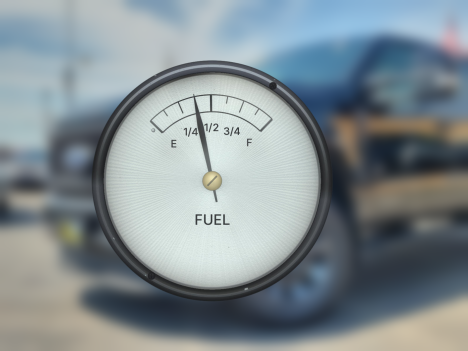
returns 0.375
